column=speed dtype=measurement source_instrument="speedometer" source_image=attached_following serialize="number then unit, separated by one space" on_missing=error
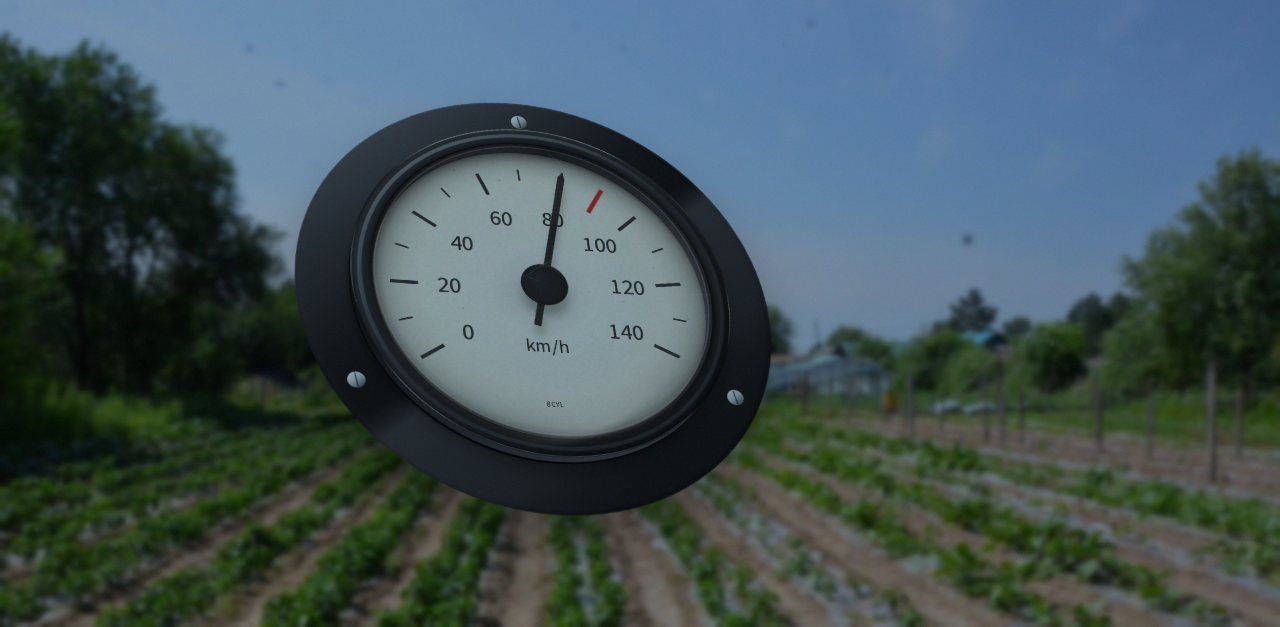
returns 80 km/h
